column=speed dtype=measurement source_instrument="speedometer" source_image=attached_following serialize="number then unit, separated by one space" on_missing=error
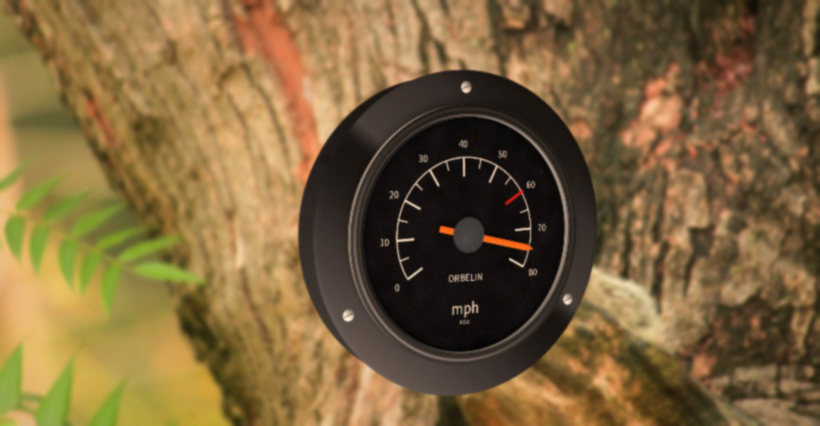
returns 75 mph
